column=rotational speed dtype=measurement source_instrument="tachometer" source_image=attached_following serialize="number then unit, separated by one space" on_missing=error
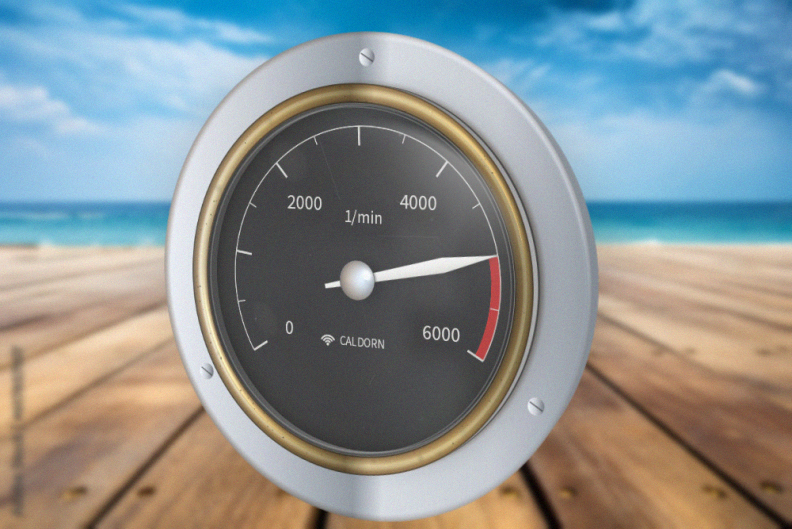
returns 5000 rpm
